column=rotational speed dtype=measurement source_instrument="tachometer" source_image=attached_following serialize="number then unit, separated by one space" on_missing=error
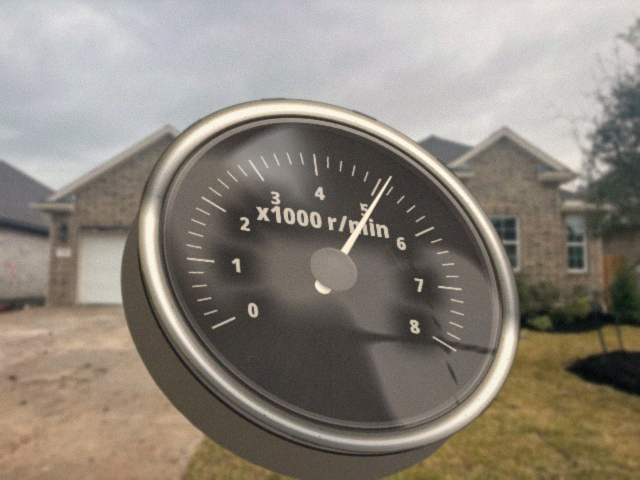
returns 5100 rpm
